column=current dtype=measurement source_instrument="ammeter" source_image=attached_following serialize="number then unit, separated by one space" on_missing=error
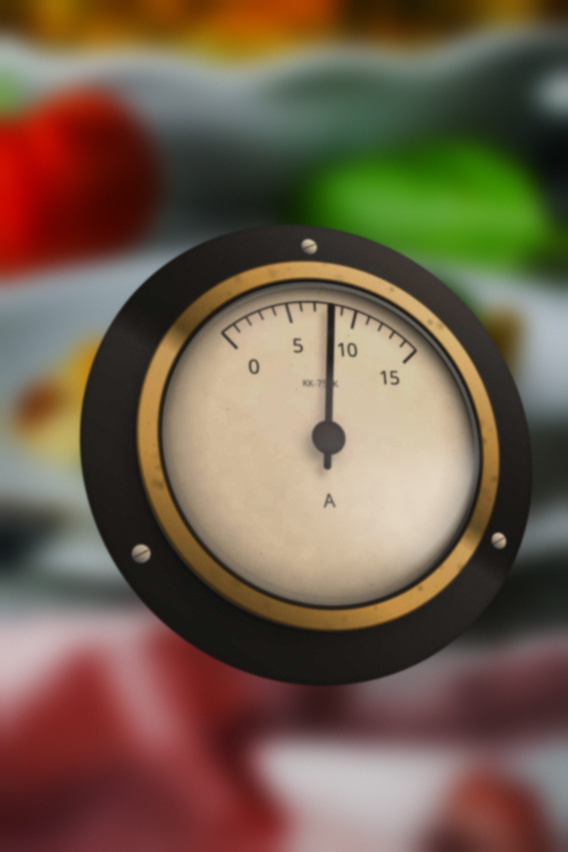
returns 8 A
